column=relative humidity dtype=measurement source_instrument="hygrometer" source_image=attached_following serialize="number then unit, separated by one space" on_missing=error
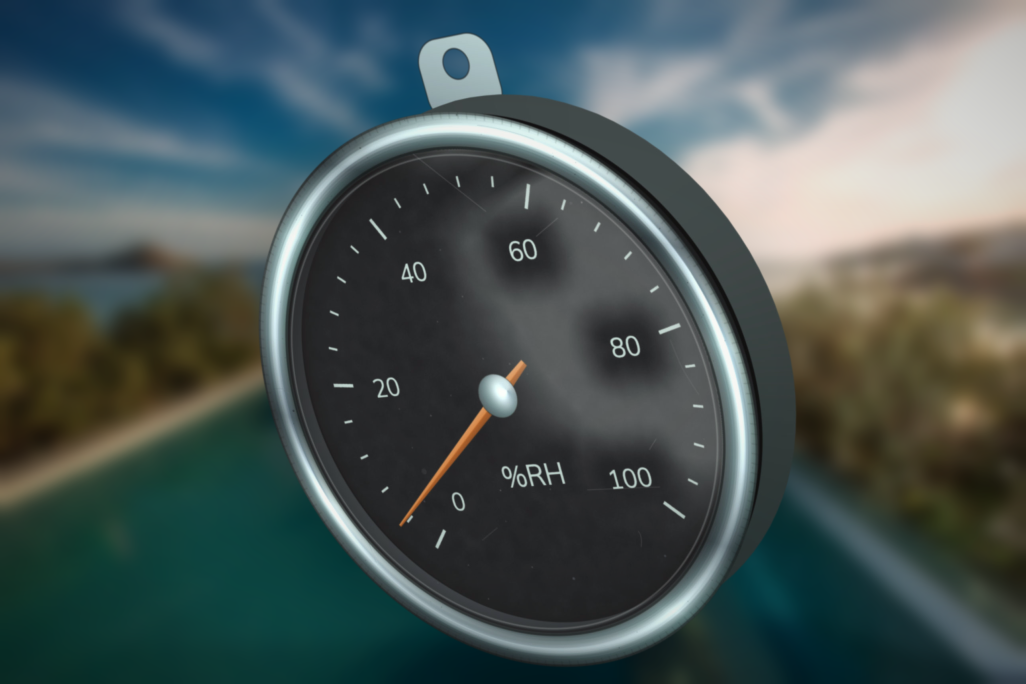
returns 4 %
